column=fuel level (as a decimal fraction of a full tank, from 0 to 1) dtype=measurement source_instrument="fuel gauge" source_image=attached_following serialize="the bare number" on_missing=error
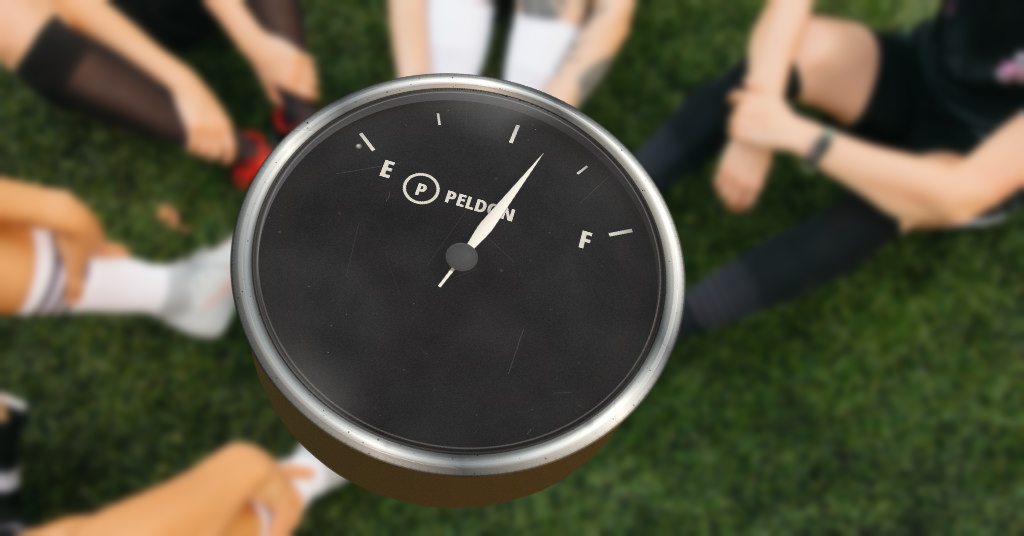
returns 0.625
